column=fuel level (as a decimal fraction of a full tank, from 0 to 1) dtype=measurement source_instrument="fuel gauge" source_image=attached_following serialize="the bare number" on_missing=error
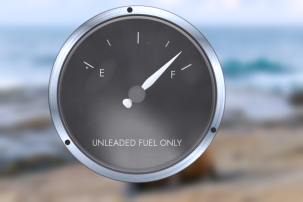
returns 0.875
